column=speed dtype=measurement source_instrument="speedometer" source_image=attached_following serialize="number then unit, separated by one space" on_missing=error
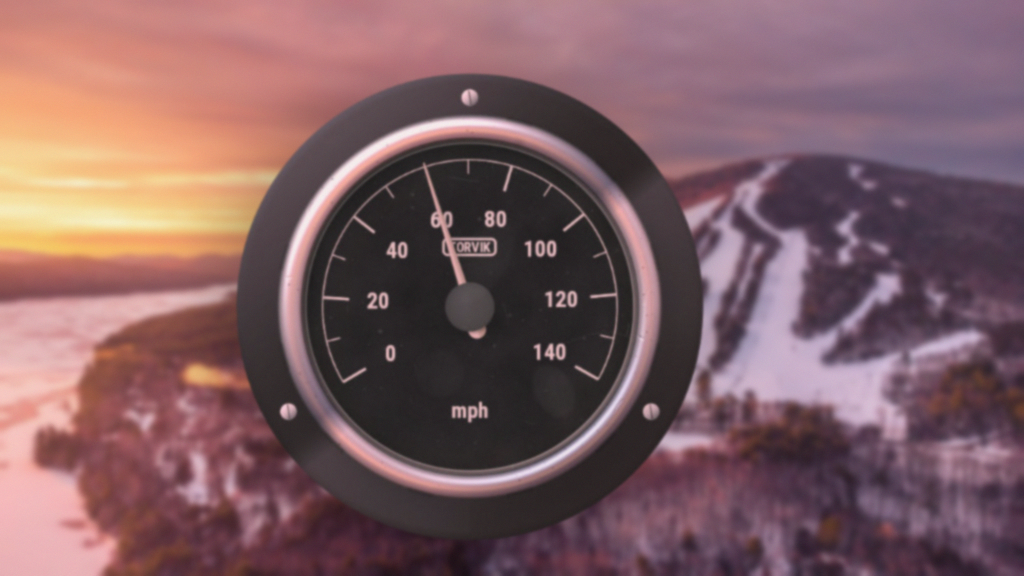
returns 60 mph
